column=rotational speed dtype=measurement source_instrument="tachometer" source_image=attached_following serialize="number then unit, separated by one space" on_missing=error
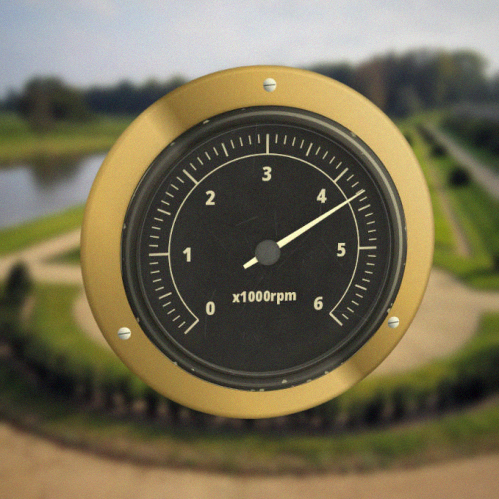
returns 4300 rpm
